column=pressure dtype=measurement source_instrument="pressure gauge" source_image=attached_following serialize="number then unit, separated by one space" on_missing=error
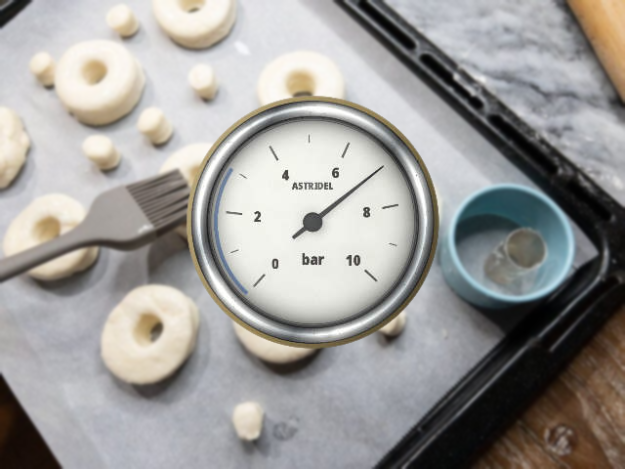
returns 7 bar
